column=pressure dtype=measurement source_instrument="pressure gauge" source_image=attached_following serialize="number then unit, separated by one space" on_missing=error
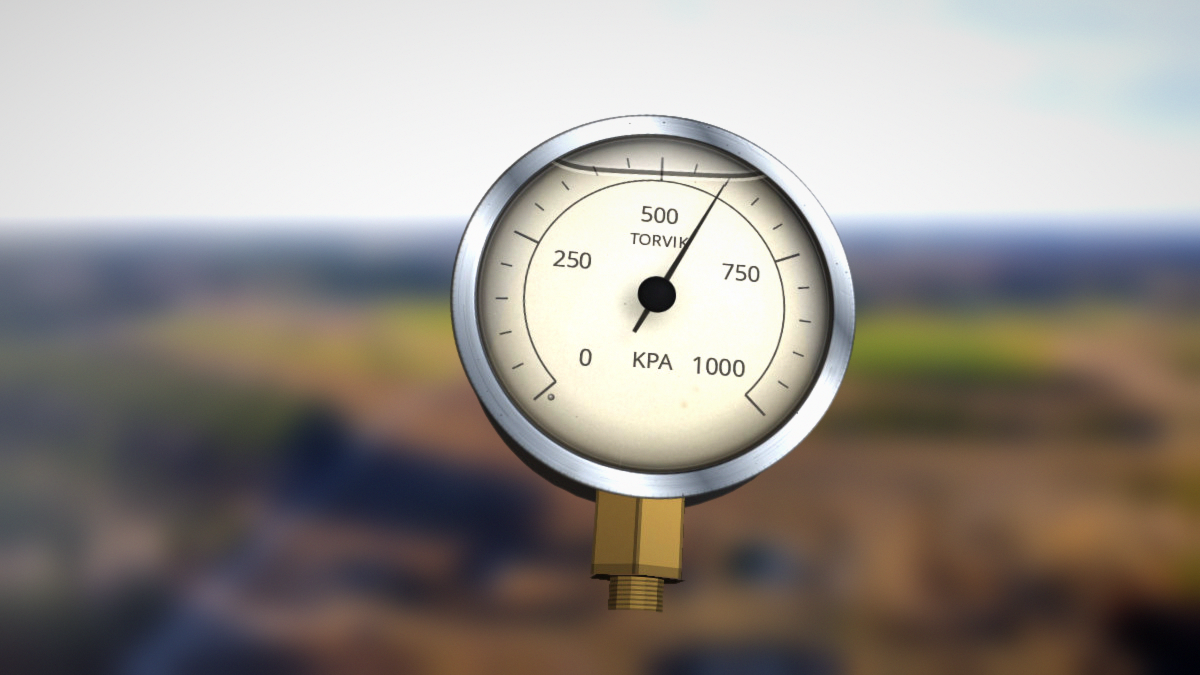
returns 600 kPa
